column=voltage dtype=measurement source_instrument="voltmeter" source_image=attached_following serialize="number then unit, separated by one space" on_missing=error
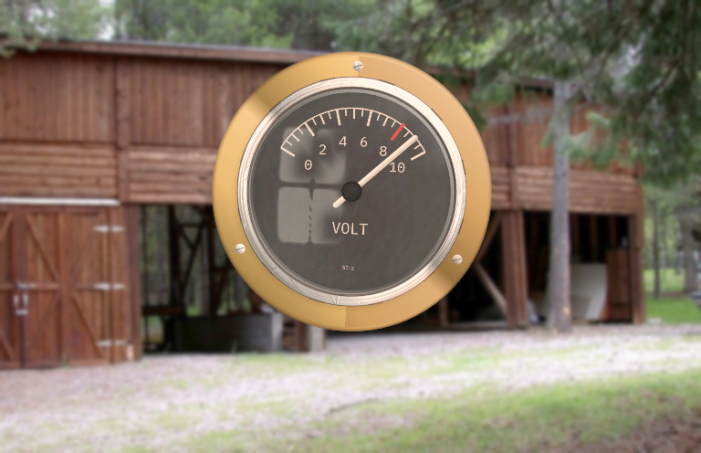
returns 9 V
